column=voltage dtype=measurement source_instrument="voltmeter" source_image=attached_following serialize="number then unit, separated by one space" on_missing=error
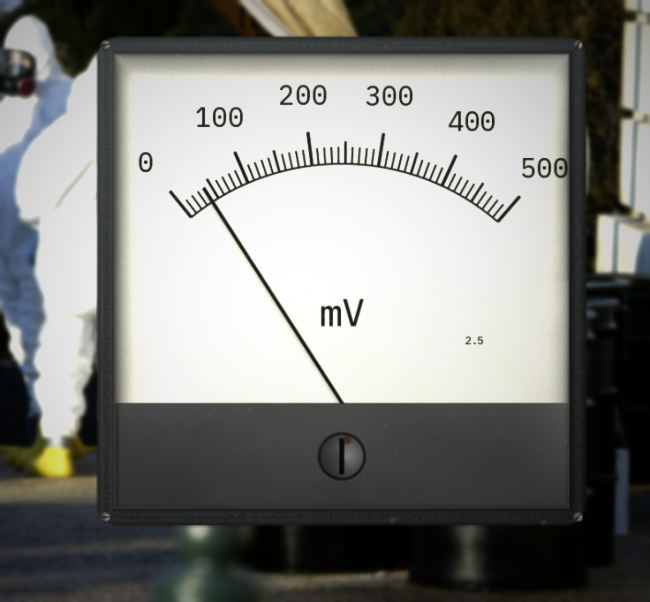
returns 40 mV
